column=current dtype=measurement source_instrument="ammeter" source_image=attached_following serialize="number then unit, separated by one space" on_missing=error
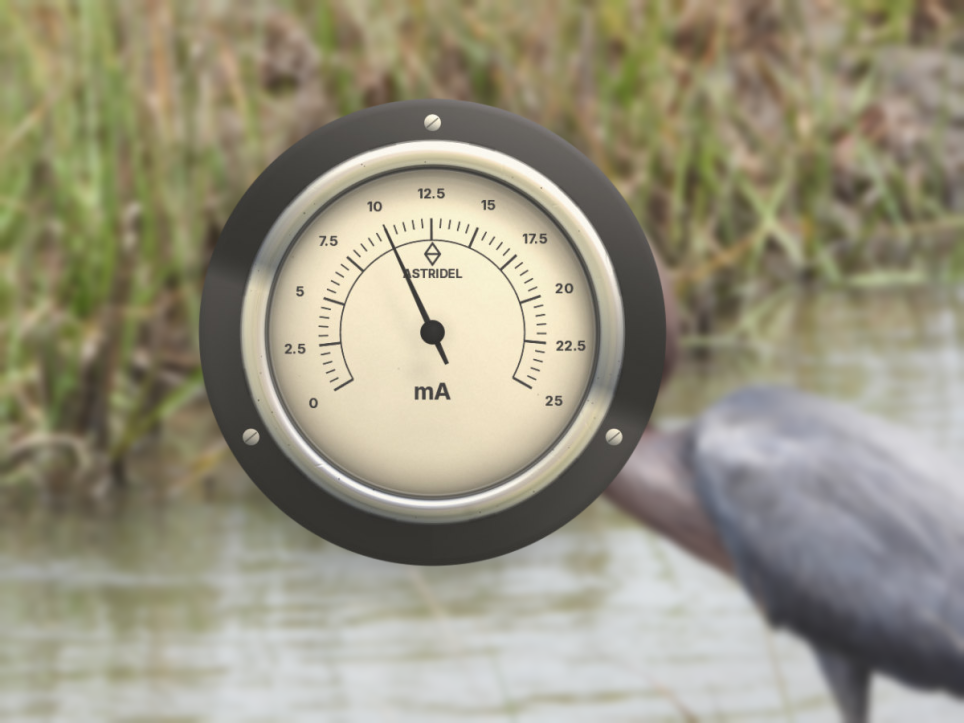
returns 10 mA
